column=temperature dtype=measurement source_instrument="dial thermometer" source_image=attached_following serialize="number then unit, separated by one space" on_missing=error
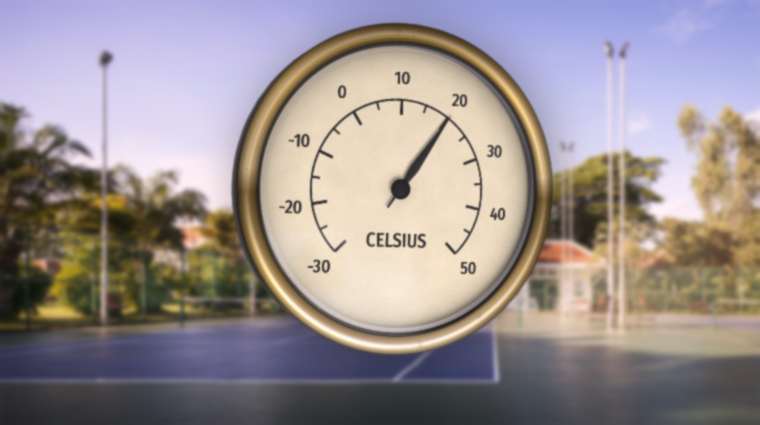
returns 20 °C
